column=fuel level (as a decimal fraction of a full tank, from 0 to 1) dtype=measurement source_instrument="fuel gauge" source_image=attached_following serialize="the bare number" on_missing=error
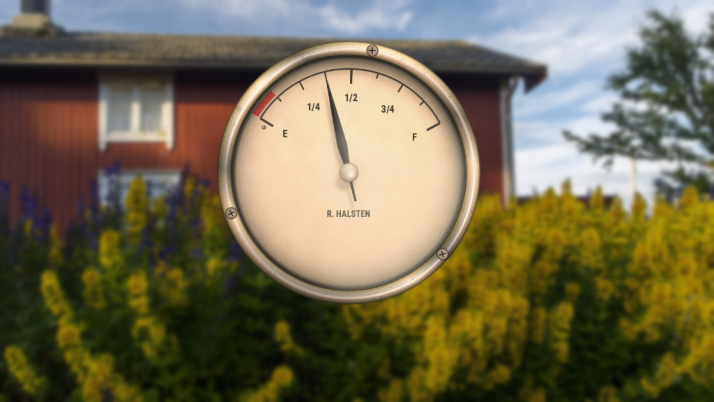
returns 0.375
